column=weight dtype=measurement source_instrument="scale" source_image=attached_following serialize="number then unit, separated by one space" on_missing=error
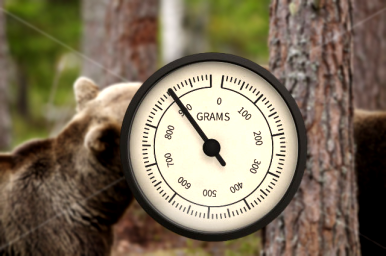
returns 900 g
